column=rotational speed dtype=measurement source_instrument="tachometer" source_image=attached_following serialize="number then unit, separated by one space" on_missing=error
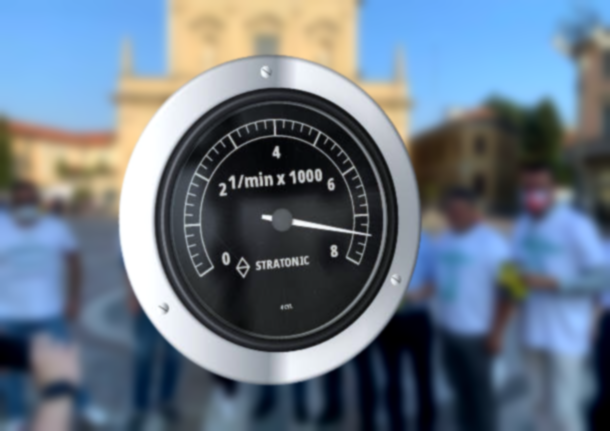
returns 7400 rpm
